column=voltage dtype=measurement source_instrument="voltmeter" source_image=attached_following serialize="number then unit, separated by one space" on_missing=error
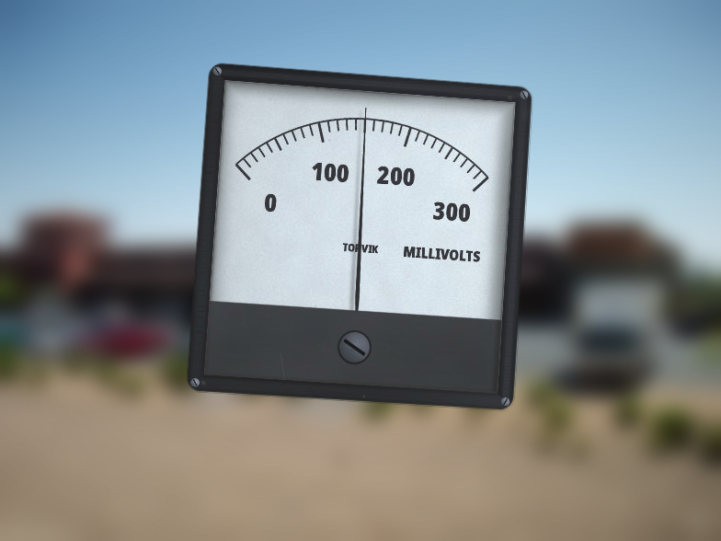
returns 150 mV
